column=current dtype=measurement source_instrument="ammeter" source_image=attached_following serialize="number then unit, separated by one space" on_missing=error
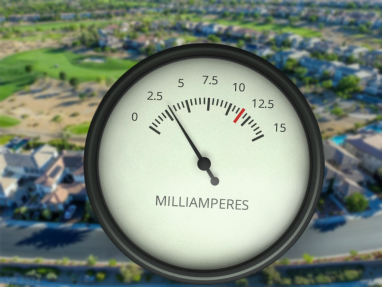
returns 3 mA
